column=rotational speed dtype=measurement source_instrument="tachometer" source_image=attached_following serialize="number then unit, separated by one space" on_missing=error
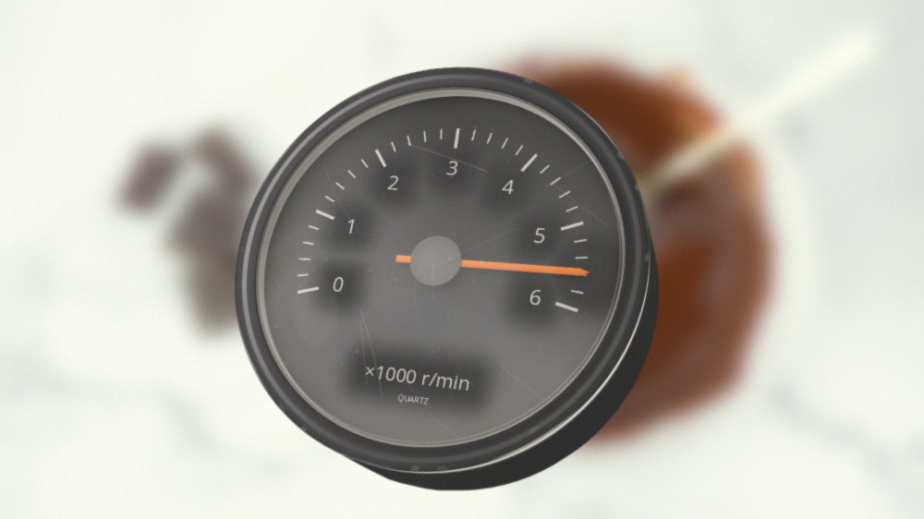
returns 5600 rpm
